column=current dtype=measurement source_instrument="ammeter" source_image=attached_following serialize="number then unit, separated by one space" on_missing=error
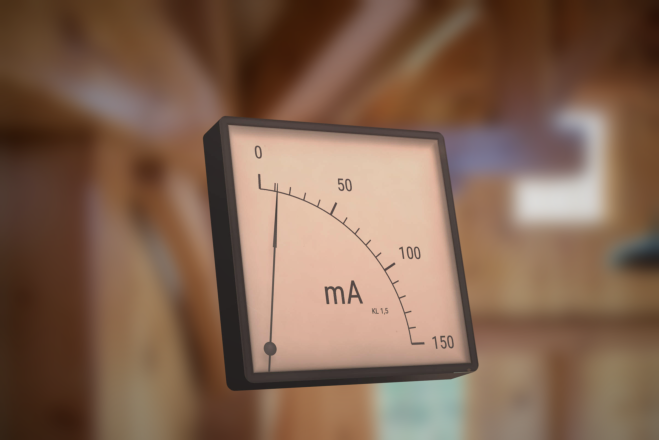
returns 10 mA
